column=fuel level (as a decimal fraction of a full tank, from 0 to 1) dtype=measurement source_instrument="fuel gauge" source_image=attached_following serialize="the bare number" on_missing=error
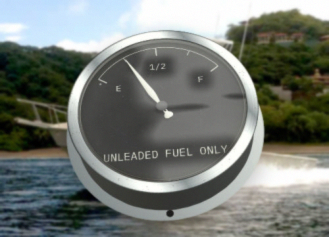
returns 0.25
